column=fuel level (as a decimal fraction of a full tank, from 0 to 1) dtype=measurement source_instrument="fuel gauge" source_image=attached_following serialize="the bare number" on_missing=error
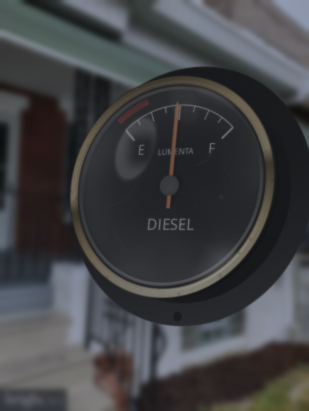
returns 0.5
